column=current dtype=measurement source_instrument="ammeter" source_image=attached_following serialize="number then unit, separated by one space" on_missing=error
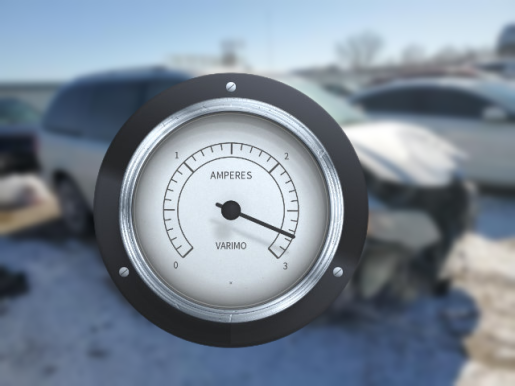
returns 2.75 A
